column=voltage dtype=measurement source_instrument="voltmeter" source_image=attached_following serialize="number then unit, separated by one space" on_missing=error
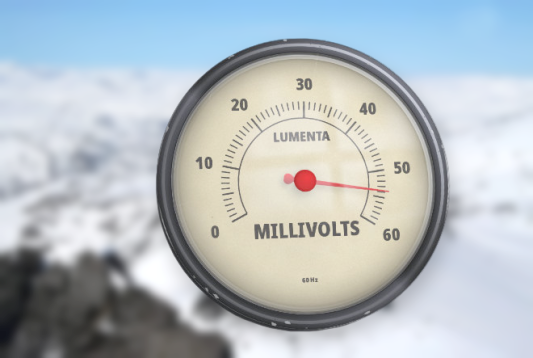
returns 54 mV
